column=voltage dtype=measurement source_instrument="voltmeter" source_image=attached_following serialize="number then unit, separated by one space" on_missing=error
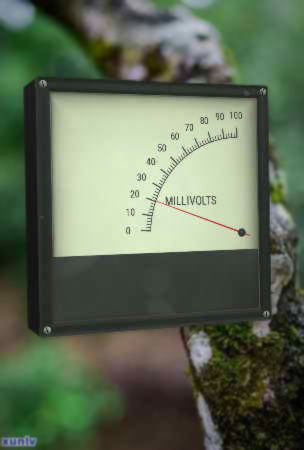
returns 20 mV
